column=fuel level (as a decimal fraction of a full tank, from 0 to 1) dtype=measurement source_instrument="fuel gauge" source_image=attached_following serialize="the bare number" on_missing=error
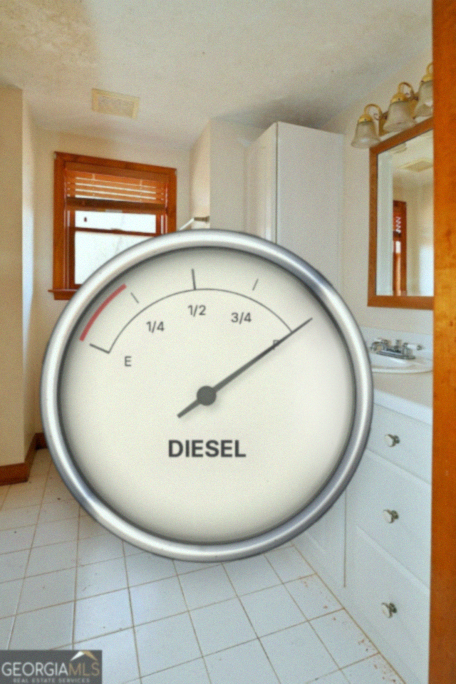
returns 1
